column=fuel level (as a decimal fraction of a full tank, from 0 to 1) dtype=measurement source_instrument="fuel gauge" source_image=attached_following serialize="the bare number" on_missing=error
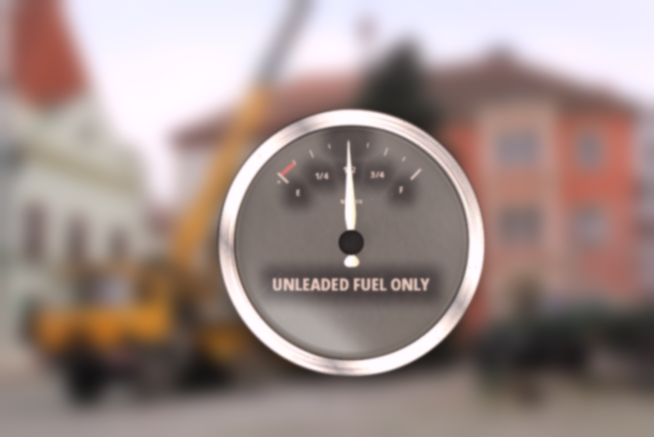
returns 0.5
